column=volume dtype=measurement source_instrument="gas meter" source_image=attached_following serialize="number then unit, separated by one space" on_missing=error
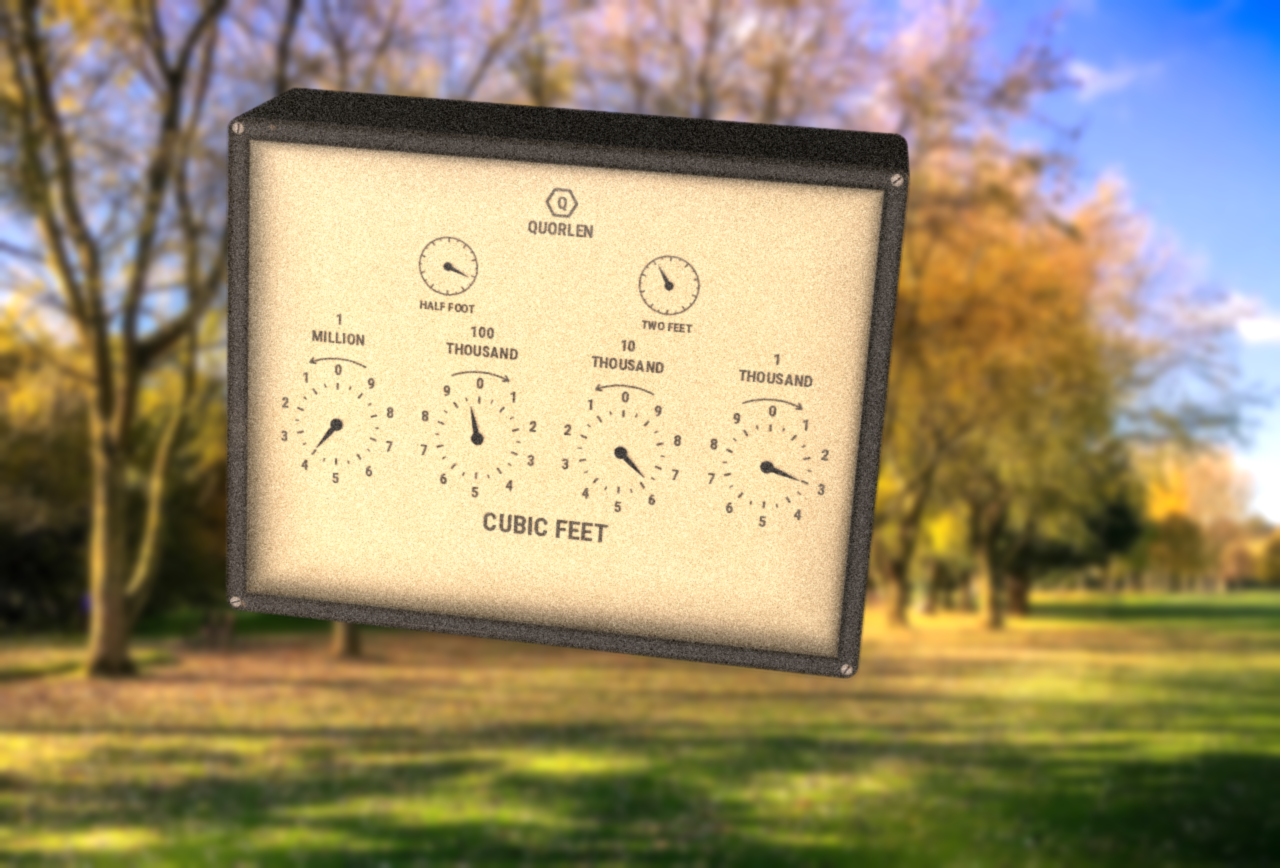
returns 396300 ft³
